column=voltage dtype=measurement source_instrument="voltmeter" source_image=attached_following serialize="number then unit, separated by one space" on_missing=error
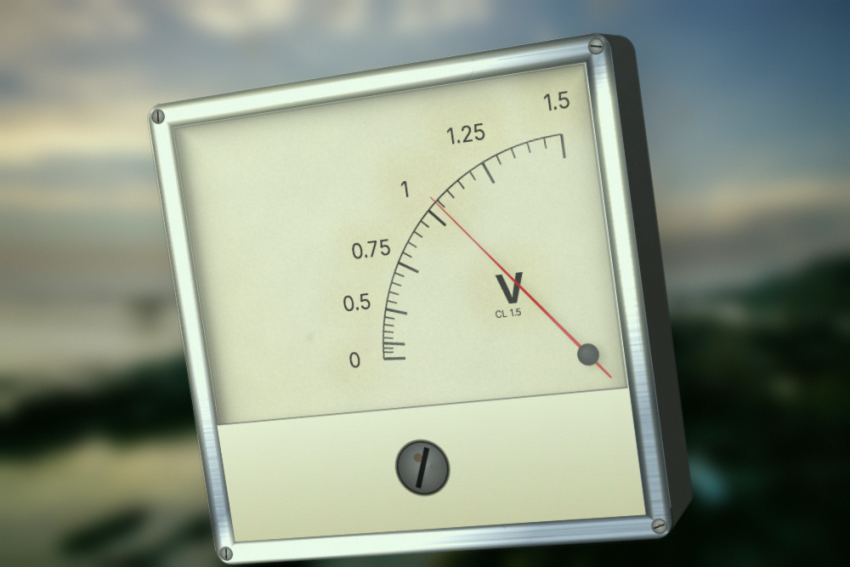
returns 1.05 V
